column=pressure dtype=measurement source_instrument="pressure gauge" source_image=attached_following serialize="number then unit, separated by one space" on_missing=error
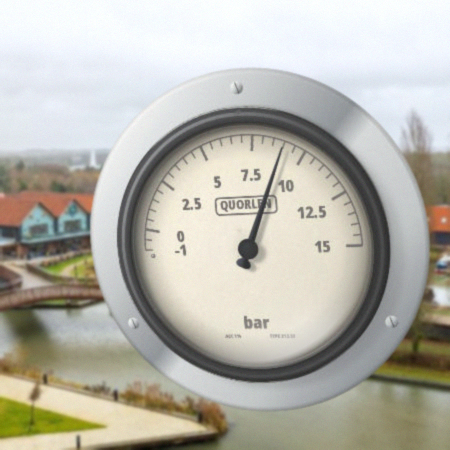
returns 9 bar
